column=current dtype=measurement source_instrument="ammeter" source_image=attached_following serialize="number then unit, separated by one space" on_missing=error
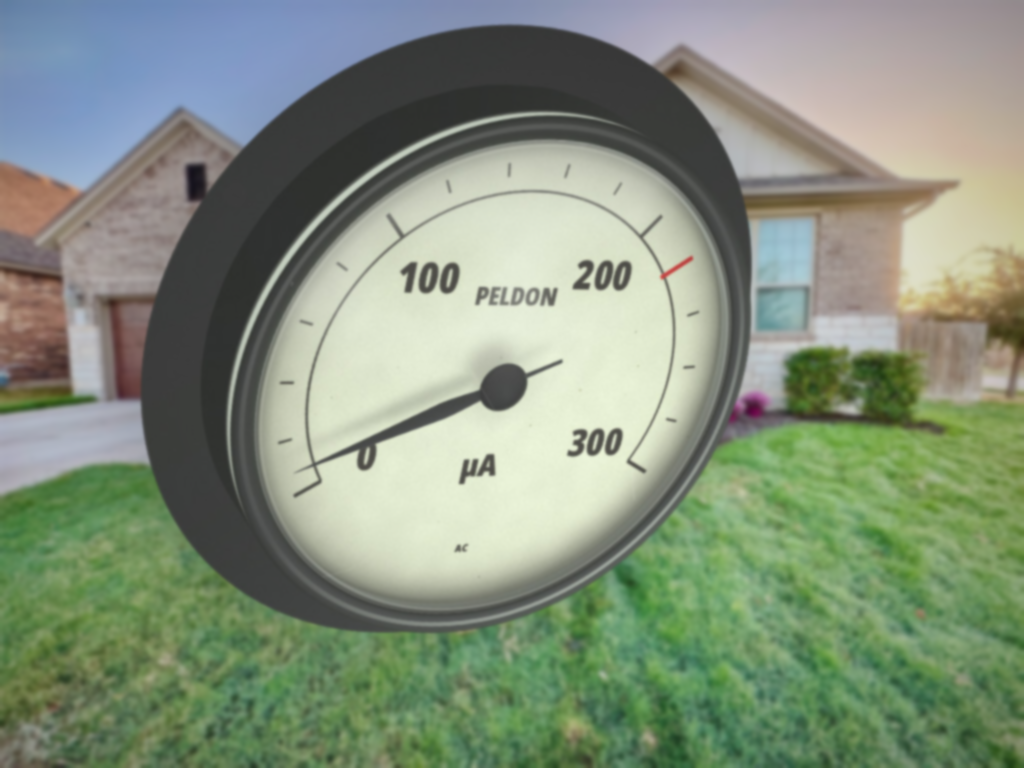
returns 10 µA
